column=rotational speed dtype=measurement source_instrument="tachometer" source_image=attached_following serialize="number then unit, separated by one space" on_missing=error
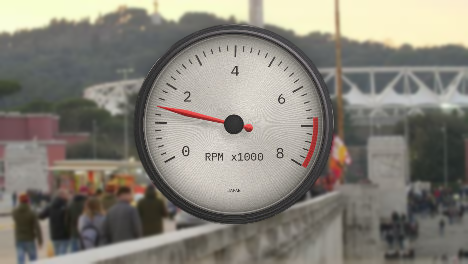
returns 1400 rpm
